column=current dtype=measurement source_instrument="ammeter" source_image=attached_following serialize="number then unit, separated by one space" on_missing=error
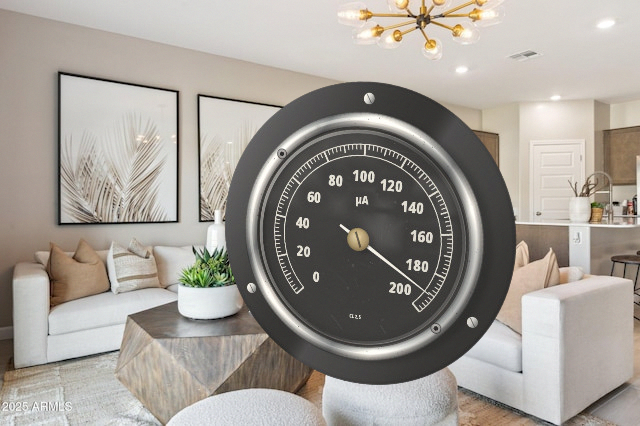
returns 190 µA
